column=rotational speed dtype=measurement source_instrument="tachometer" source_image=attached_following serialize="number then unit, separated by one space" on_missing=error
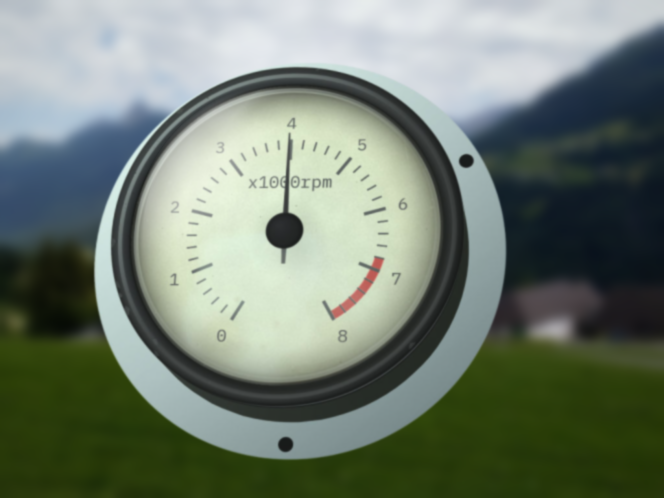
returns 4000 rpm
